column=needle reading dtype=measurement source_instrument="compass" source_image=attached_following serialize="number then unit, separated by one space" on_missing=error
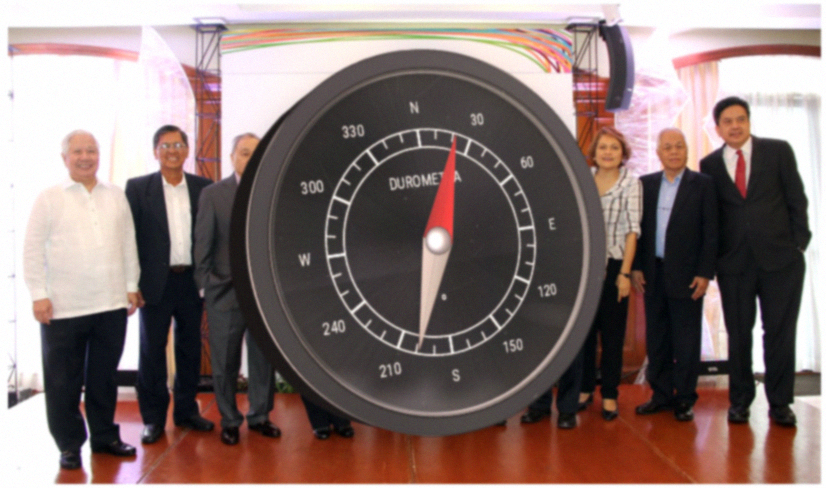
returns 20 °
